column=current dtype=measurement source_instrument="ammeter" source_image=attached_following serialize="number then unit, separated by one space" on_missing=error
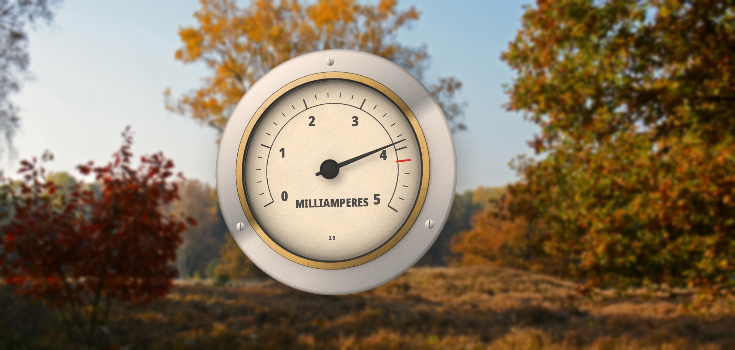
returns 3.9 mA
